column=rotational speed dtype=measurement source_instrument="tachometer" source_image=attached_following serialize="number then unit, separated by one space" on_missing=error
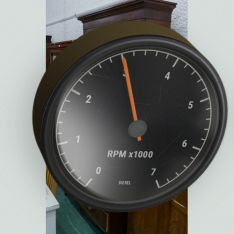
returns 3000 rpm
